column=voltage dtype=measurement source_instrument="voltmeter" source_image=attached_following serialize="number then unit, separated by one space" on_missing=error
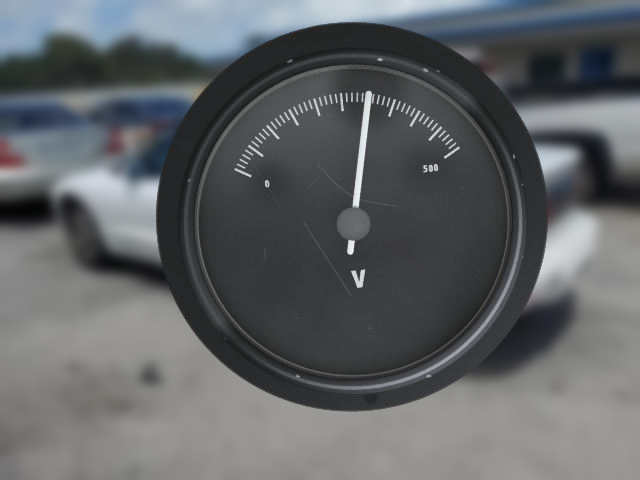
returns 300 V
